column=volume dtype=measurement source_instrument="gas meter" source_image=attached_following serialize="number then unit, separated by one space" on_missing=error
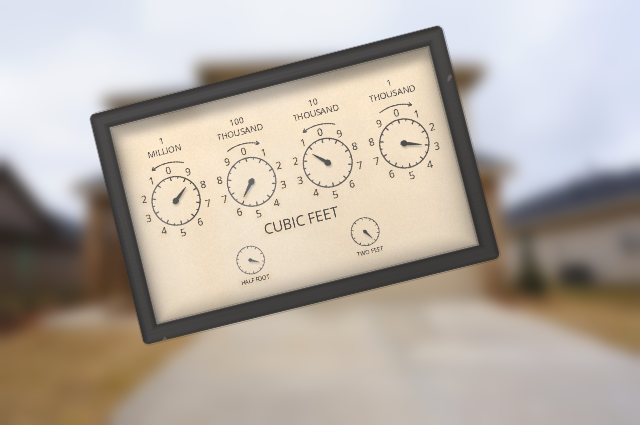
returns 861300 ft³
